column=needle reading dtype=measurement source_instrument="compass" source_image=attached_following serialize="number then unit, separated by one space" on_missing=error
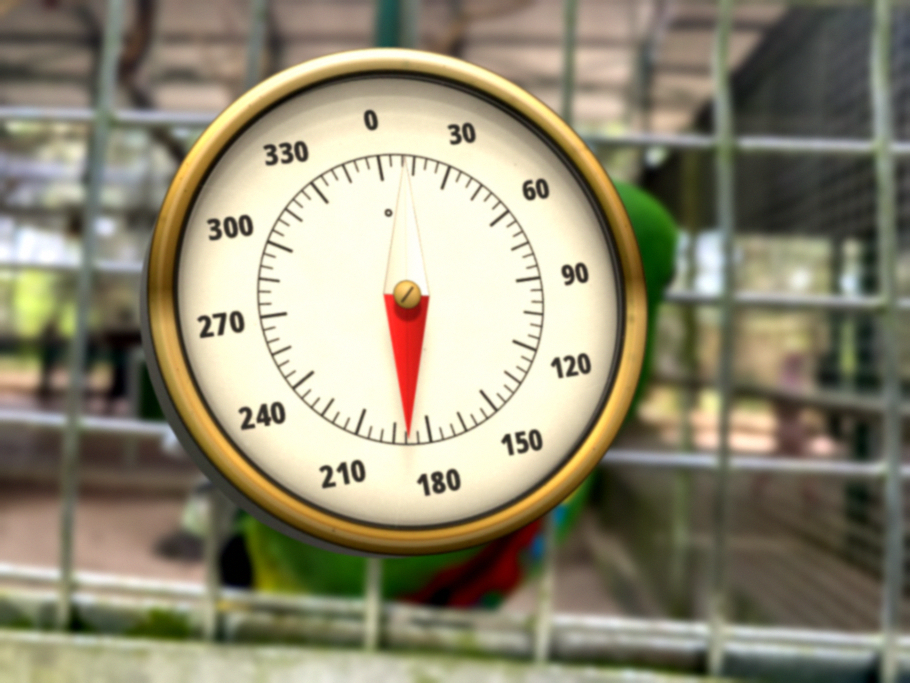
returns 190 °
